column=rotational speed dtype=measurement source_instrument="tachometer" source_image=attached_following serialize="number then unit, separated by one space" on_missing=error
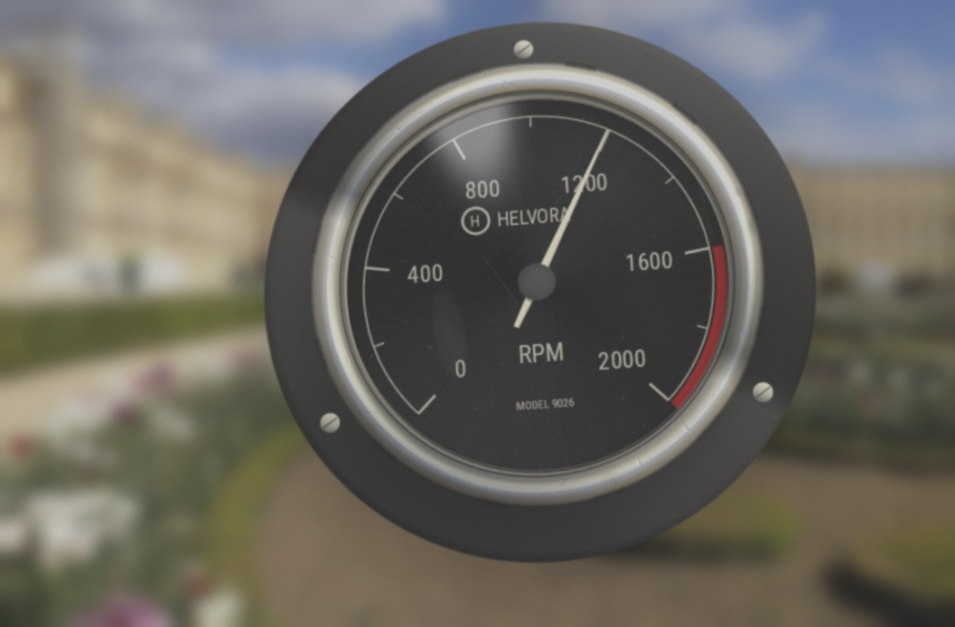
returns 1200 rpm
